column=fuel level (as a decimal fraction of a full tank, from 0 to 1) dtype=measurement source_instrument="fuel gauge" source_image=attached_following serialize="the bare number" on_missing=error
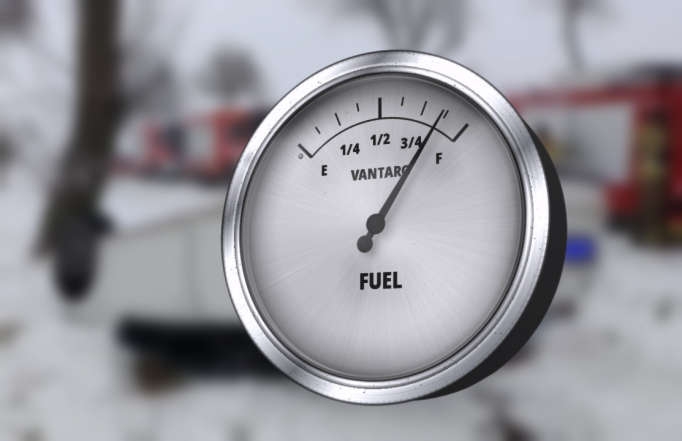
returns 0.875
